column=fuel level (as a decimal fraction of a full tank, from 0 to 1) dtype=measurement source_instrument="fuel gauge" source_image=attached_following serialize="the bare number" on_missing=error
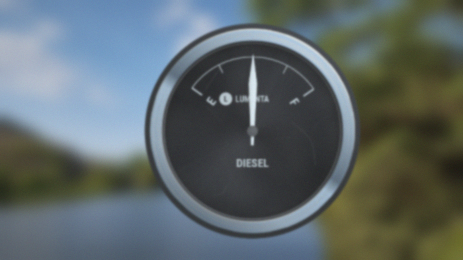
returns 0.5
